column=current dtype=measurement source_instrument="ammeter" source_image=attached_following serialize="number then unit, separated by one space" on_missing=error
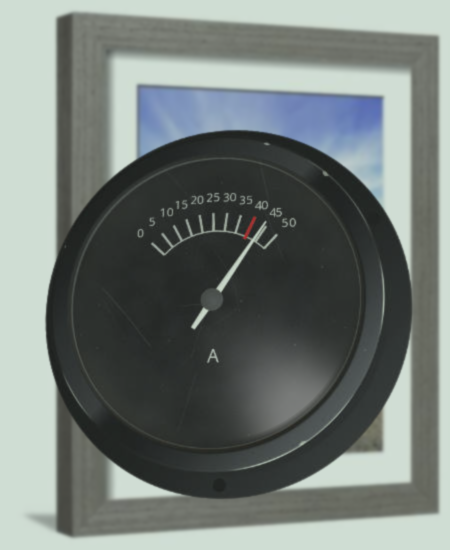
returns 45 A
